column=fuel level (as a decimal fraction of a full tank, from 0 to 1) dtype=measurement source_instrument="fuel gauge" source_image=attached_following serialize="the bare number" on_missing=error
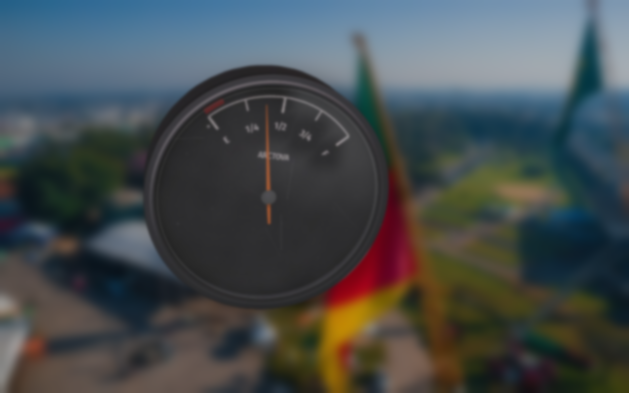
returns 0.375
